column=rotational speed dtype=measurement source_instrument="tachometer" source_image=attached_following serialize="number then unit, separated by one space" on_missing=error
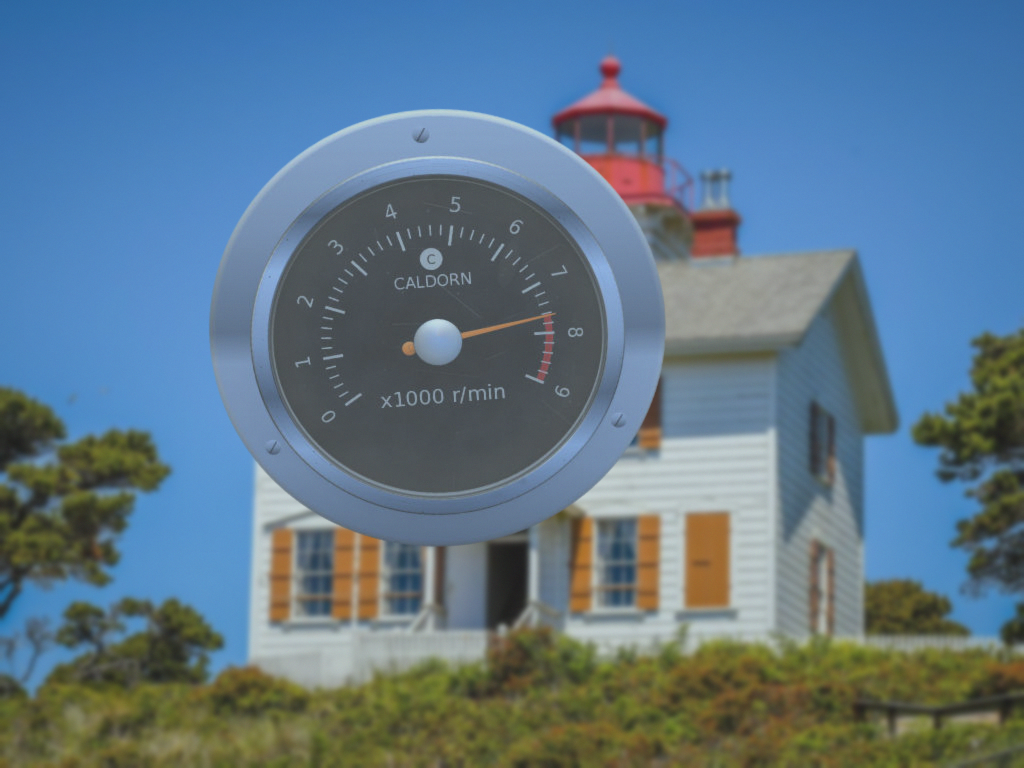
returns 7600 rpm
